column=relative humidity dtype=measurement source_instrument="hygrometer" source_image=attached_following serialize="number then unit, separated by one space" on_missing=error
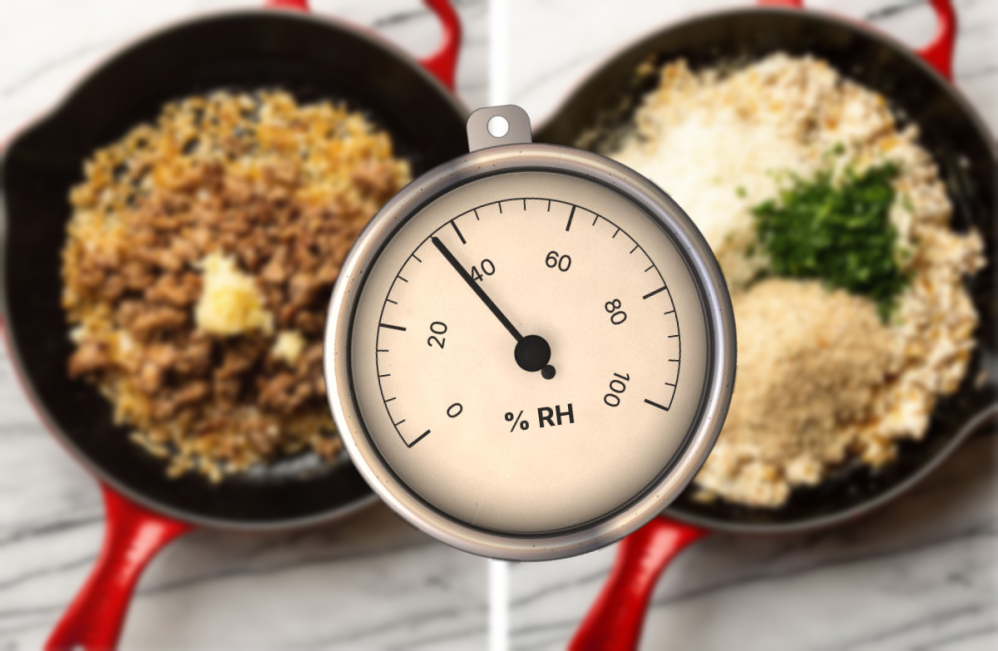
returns 36 %
